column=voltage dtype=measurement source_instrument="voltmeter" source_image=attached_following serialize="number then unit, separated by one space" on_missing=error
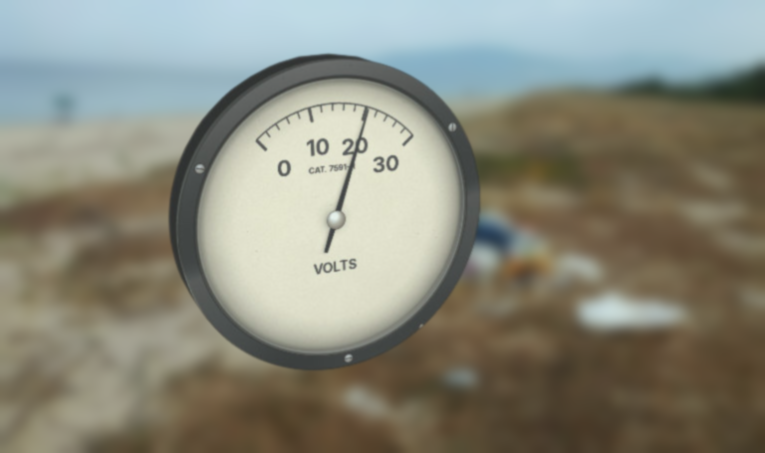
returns 20 V
